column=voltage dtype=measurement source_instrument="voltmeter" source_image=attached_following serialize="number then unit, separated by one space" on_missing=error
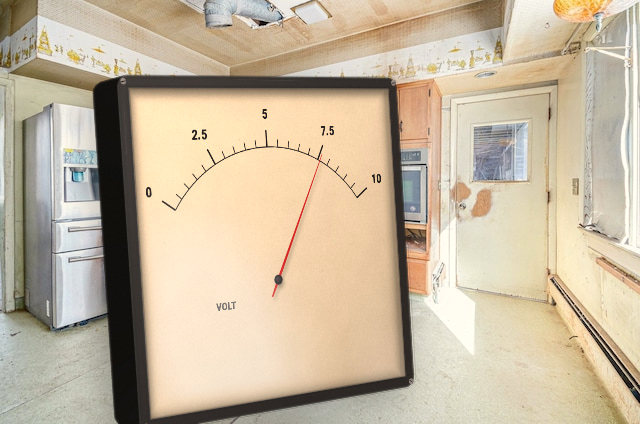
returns 7.5 V
